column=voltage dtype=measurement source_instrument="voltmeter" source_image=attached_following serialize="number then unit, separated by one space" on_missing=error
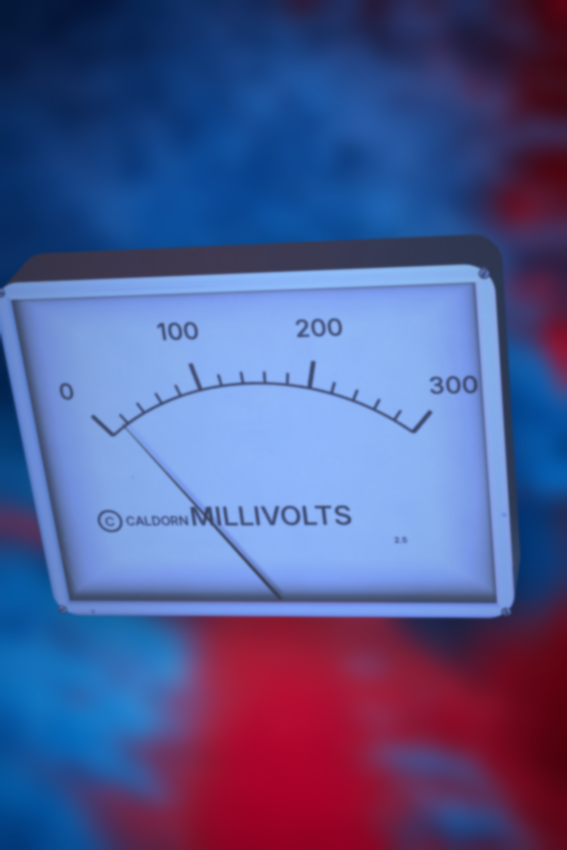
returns 20 mV
